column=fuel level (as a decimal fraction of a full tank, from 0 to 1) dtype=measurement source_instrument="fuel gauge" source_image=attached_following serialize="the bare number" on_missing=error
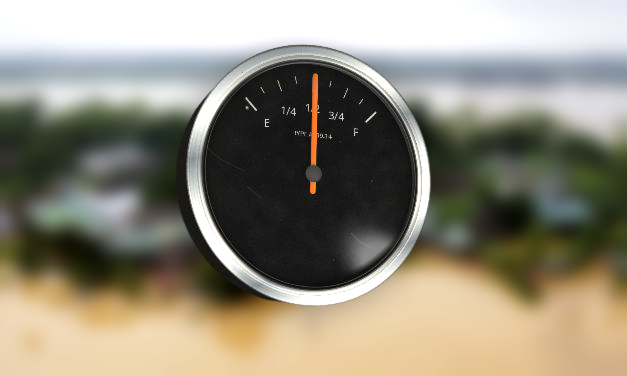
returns 0.5
